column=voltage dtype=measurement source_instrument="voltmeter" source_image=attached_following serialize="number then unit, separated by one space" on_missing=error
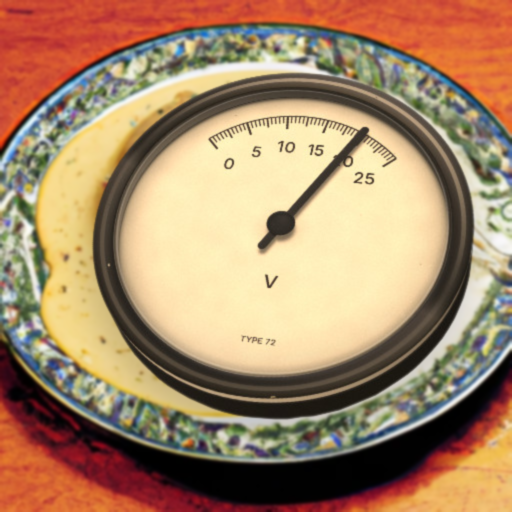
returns 20 V
